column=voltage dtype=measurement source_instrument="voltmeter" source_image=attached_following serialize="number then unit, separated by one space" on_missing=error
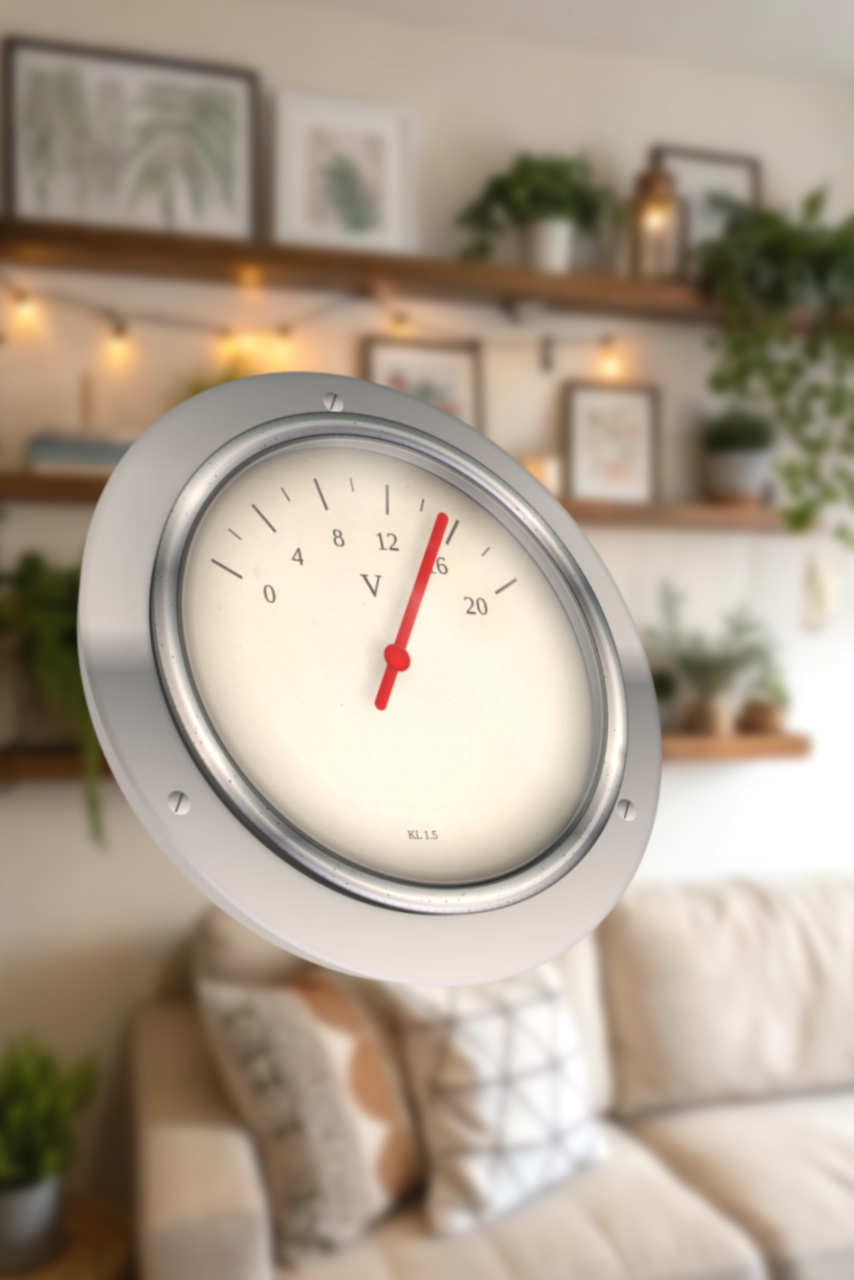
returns 15 V
